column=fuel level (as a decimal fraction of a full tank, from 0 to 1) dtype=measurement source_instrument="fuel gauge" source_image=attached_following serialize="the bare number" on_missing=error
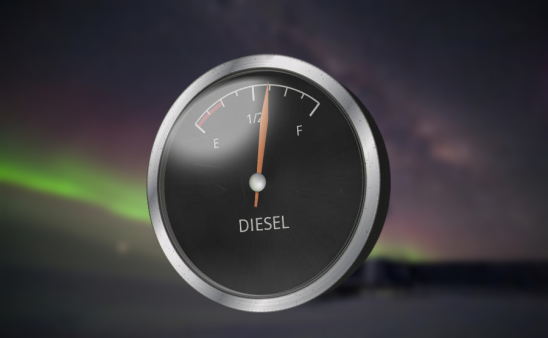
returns 0.625
